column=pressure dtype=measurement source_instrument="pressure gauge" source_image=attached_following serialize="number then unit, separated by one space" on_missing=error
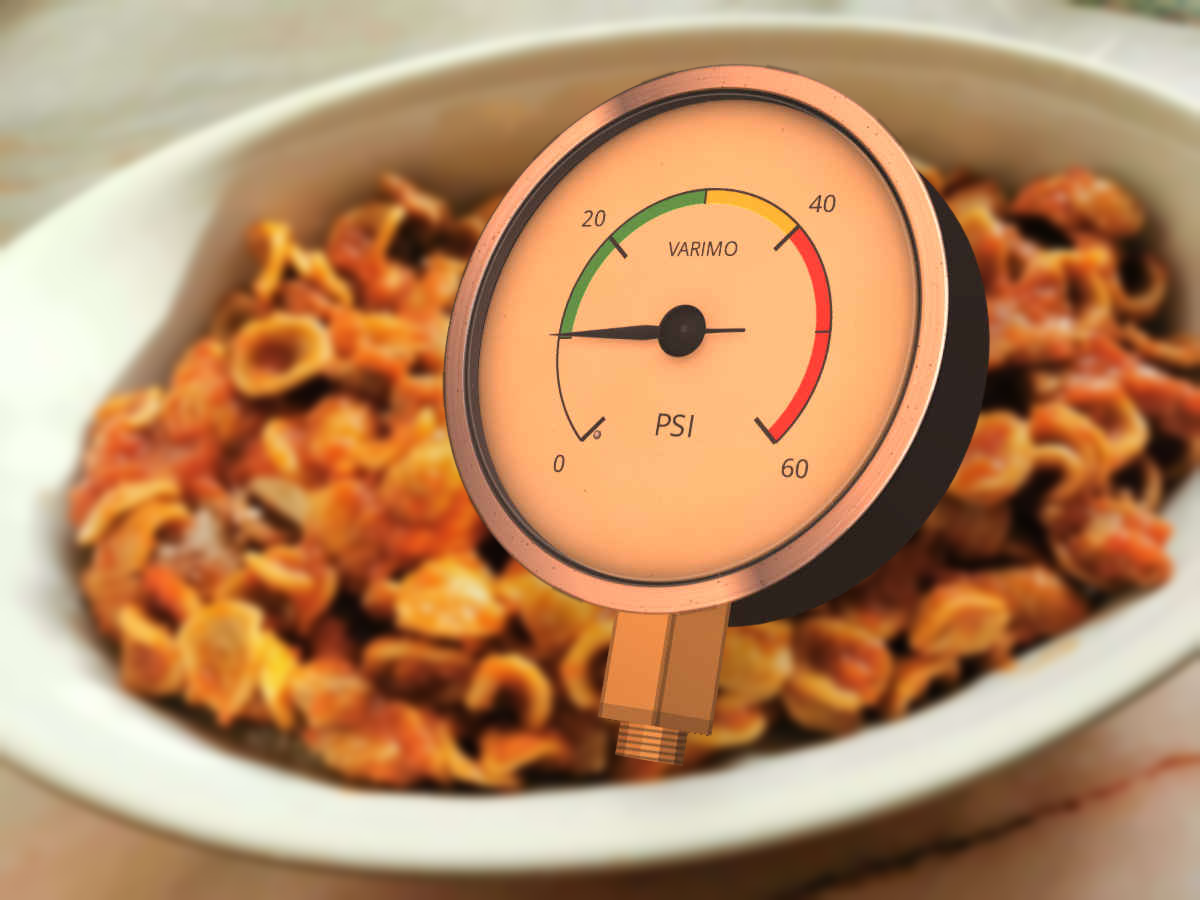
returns 10 psi
